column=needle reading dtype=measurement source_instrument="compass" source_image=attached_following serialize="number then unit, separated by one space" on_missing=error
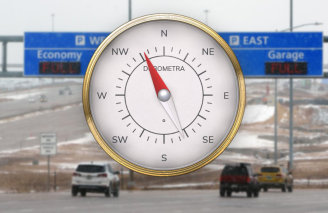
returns 335 °
